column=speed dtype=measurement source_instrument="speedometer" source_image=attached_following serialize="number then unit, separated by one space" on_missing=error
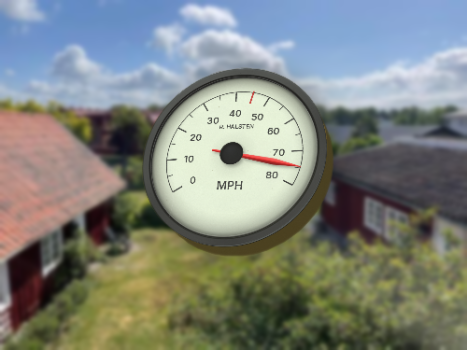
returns 75 mph
